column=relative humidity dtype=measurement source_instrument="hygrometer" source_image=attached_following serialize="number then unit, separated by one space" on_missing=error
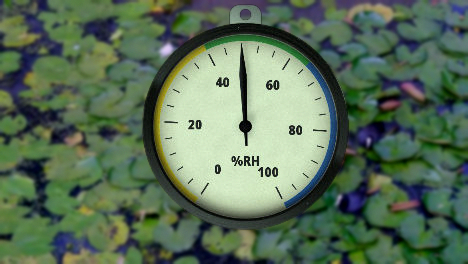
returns 48 %
